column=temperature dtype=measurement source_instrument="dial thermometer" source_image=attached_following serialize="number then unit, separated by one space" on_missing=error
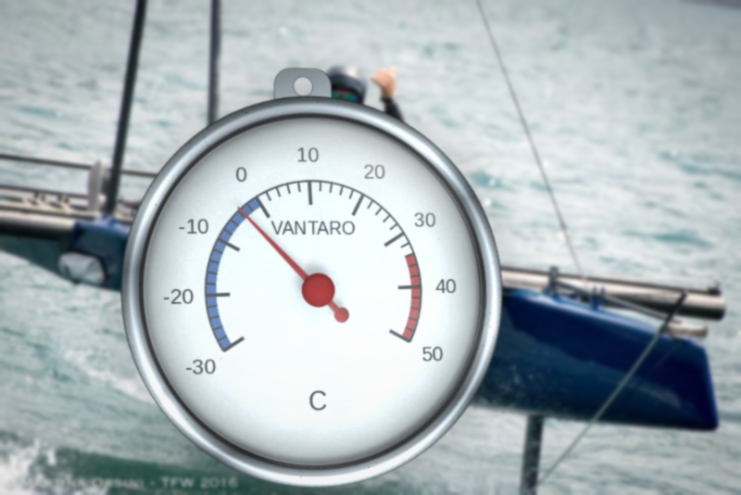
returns -4 °C
